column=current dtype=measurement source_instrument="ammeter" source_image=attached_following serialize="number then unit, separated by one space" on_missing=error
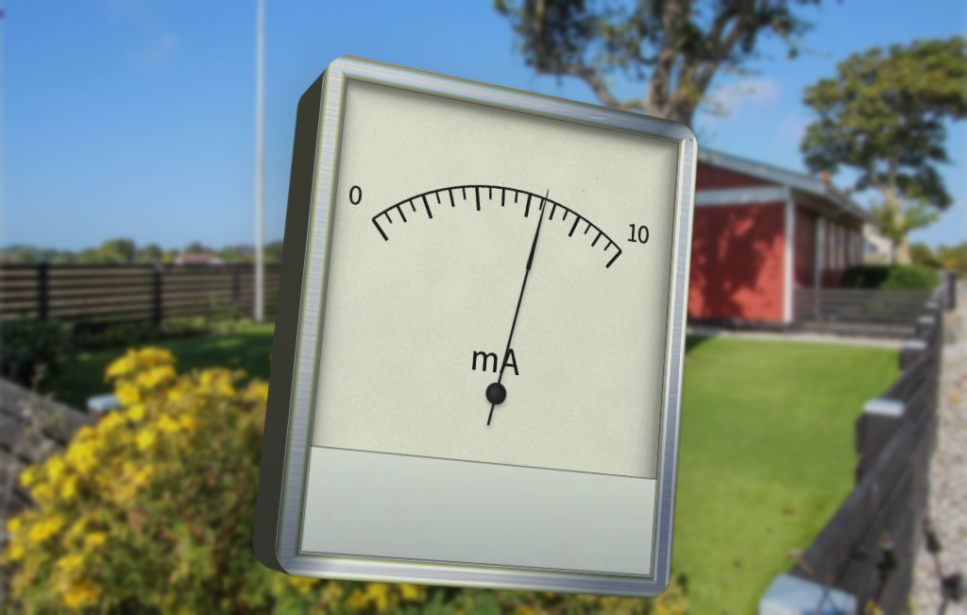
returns 6.5 mA
